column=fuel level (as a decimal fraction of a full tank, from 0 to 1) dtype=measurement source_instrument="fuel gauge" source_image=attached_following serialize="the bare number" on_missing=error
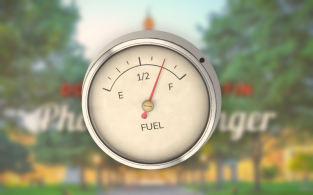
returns 0.75
